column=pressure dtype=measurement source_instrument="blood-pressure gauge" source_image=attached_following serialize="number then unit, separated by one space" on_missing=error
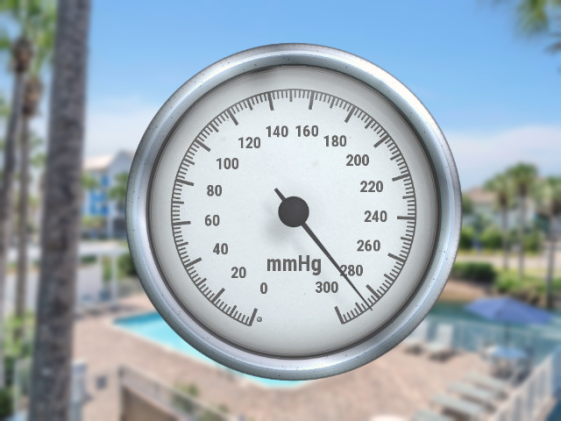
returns 286 mmHg
